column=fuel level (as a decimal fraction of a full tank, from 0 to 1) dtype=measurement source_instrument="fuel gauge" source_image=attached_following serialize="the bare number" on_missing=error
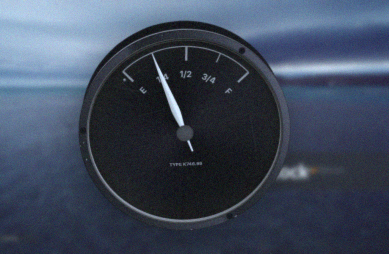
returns 0.25
